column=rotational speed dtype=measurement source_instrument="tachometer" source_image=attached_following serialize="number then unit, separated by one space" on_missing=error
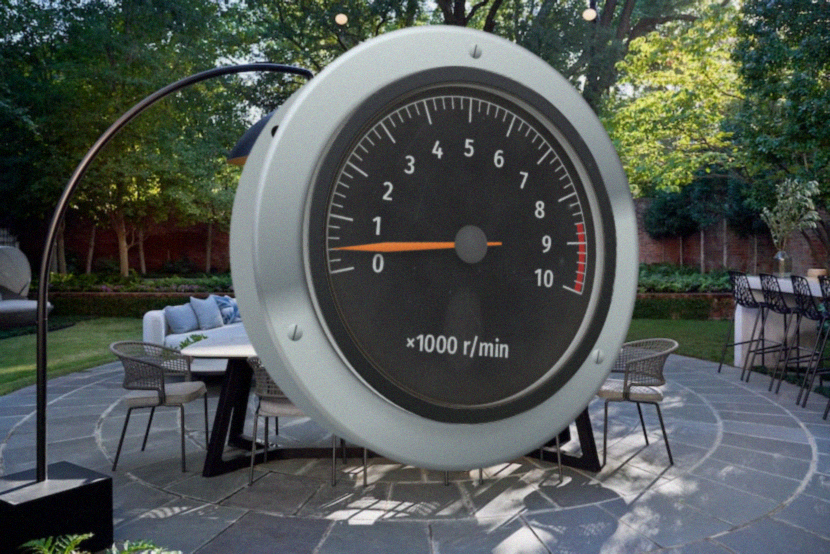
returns 400 rpm
